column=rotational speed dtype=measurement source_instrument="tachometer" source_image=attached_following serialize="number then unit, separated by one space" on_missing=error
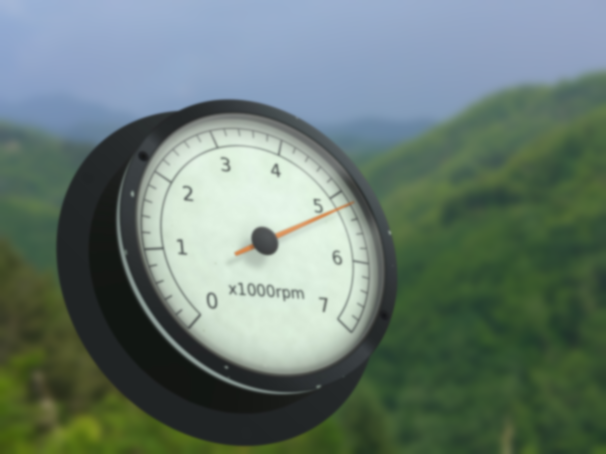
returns 5200 rpm
